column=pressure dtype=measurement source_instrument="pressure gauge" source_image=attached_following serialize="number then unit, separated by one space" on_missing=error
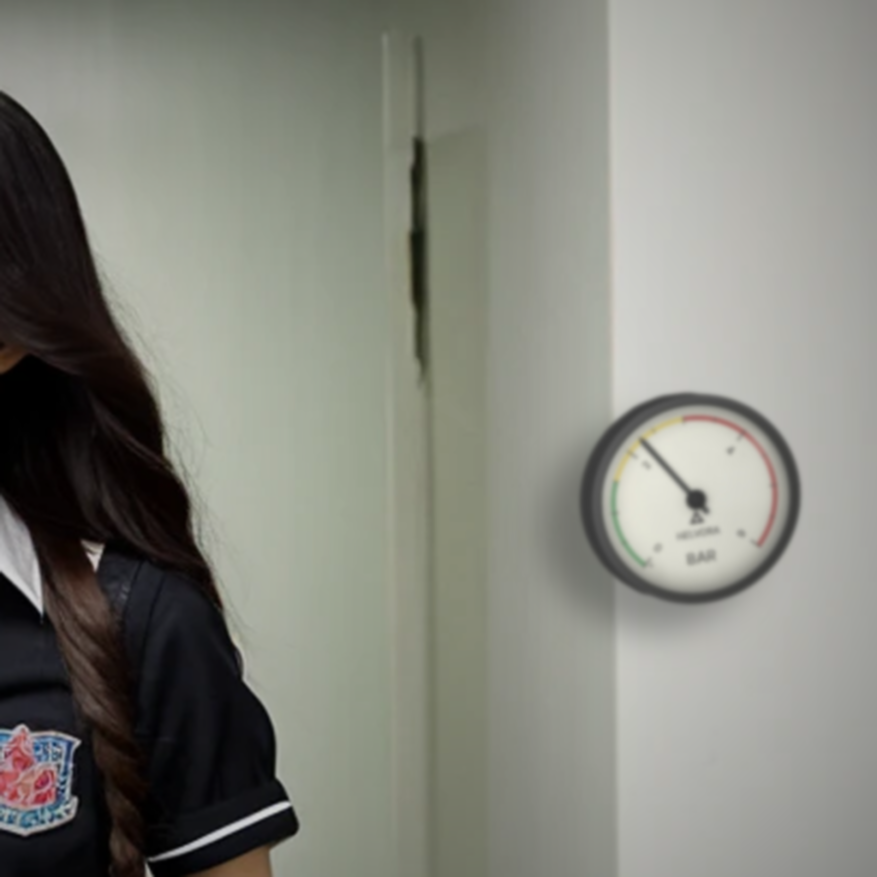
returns 2.25 bar
